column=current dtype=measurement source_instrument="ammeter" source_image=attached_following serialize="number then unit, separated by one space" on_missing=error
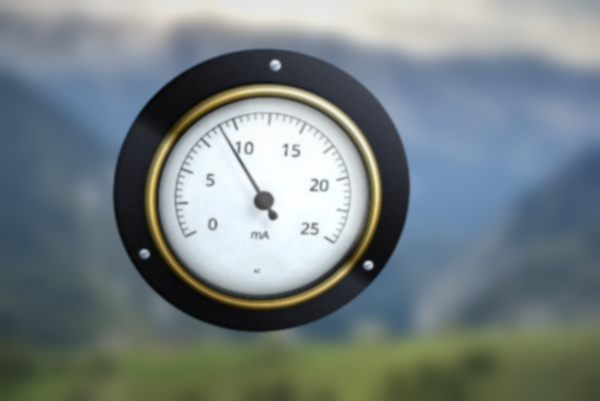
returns 9 mA
